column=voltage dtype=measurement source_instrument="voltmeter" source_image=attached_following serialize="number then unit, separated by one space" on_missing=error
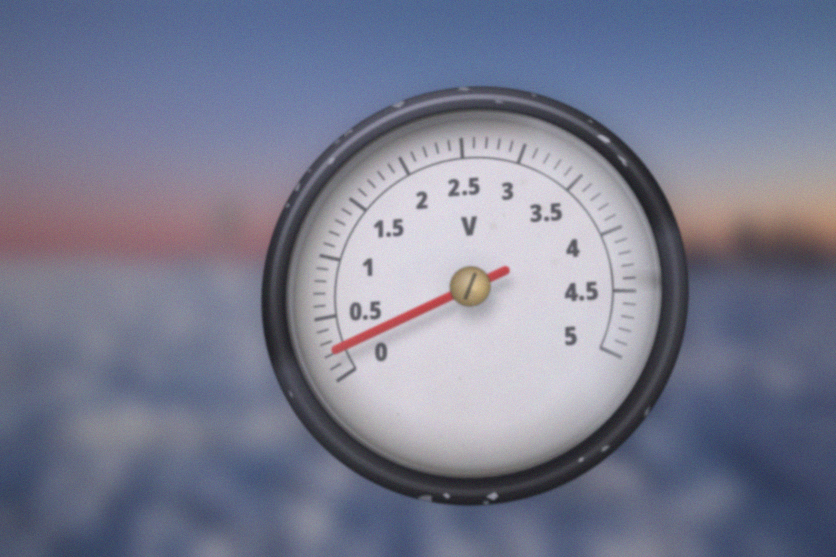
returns 0.2 V
